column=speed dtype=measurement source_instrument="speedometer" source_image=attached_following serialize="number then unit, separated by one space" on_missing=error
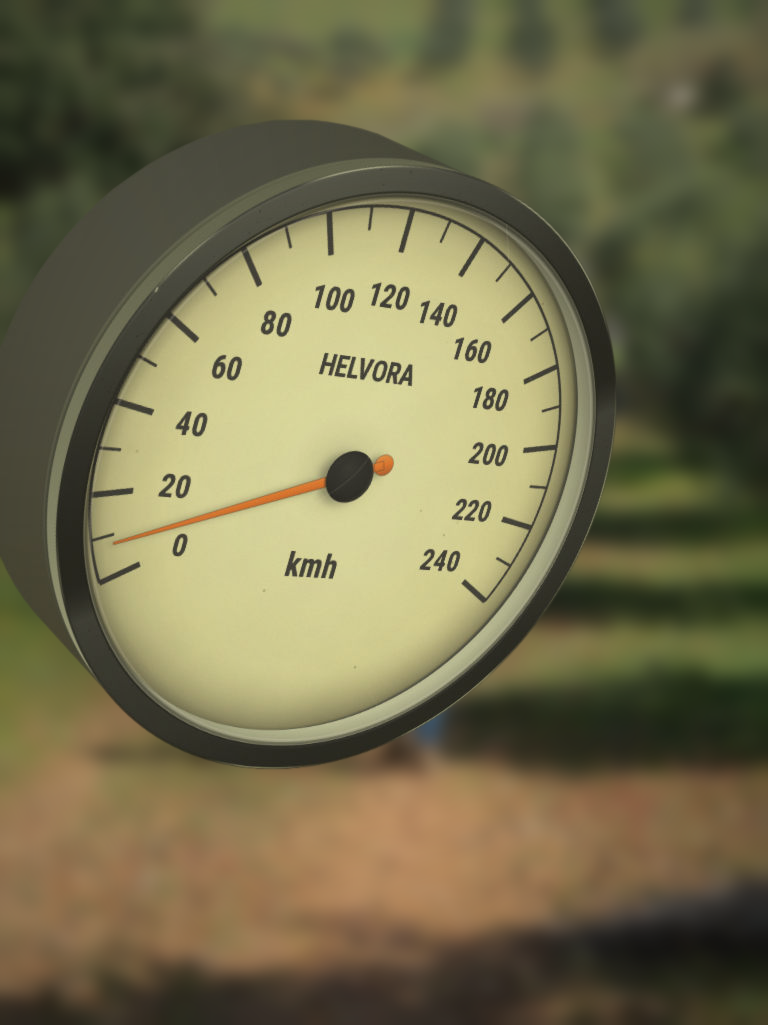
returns 10 km/h
